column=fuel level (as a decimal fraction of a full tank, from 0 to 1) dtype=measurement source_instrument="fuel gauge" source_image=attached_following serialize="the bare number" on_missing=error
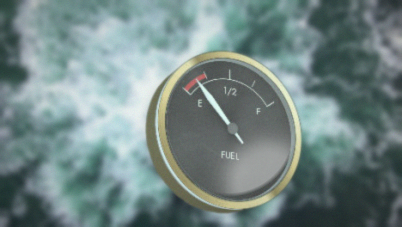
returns 0.125
